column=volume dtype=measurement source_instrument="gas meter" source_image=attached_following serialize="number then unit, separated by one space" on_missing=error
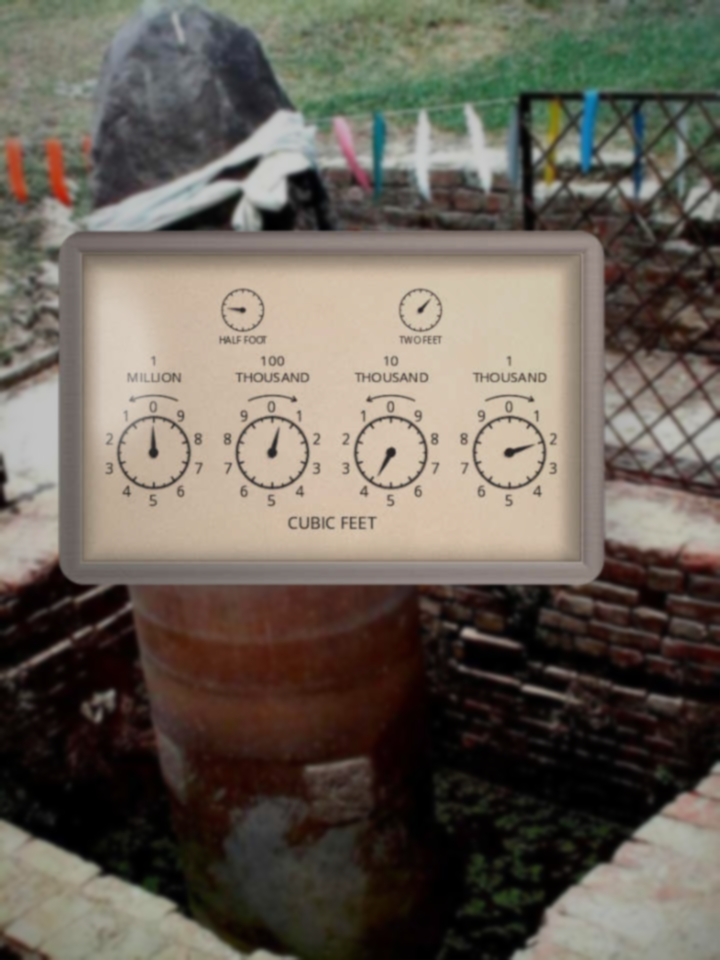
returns 4200 ft³
